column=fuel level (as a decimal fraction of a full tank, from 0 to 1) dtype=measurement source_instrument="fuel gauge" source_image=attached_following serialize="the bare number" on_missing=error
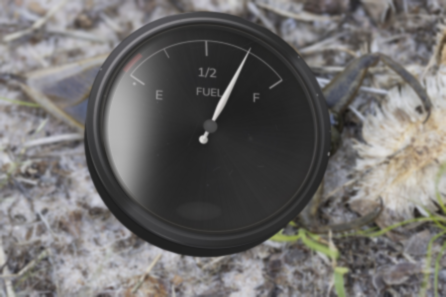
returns 0.75
